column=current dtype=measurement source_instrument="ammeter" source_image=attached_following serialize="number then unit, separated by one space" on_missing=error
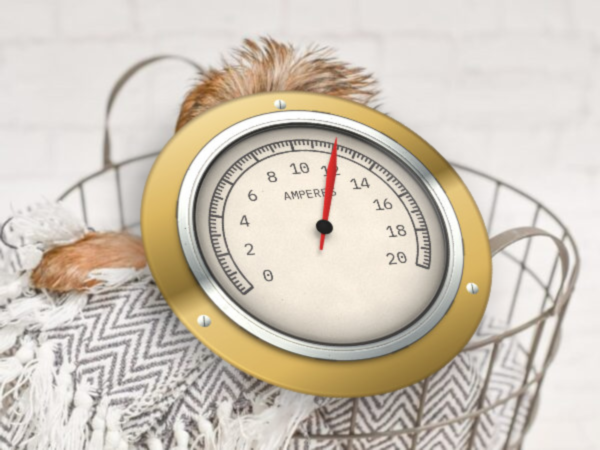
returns 12 A
